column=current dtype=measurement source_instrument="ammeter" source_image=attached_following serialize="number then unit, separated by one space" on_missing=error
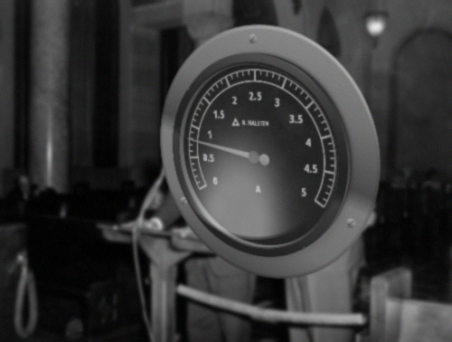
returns 0.8 A
